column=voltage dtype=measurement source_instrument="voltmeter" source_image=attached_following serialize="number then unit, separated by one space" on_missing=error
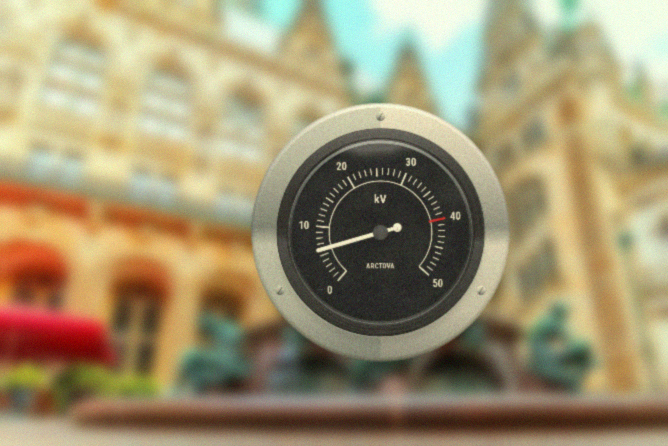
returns 6 kV
